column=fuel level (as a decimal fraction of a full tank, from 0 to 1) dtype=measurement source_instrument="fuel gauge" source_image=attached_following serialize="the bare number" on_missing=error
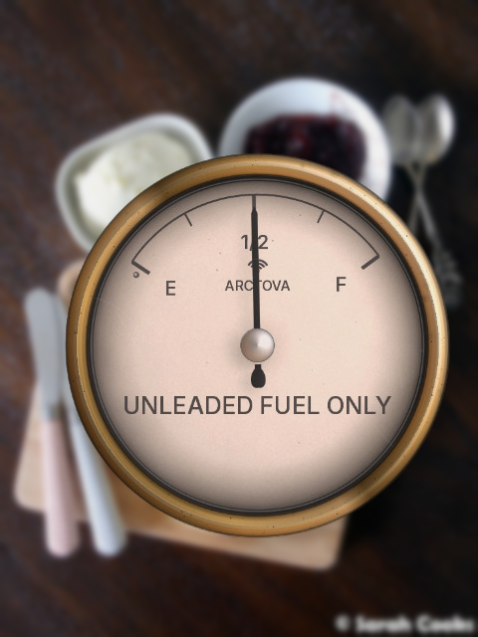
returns 0.5
